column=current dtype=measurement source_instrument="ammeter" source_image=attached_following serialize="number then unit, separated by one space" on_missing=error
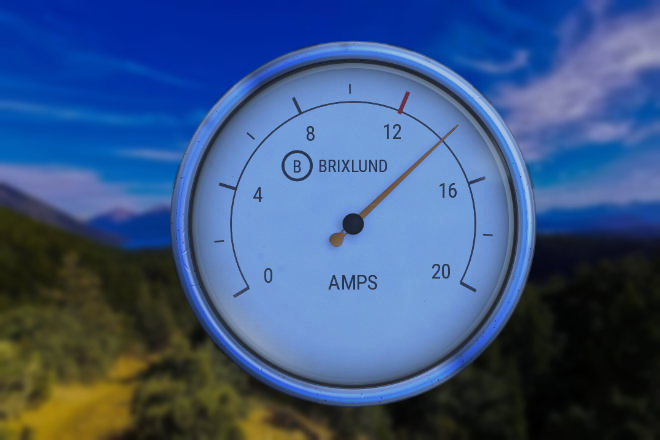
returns 14 A
